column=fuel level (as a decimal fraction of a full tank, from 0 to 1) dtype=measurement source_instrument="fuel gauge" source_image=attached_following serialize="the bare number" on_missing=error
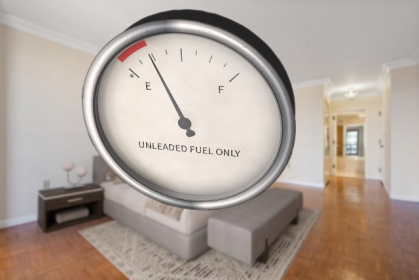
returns 0.25
